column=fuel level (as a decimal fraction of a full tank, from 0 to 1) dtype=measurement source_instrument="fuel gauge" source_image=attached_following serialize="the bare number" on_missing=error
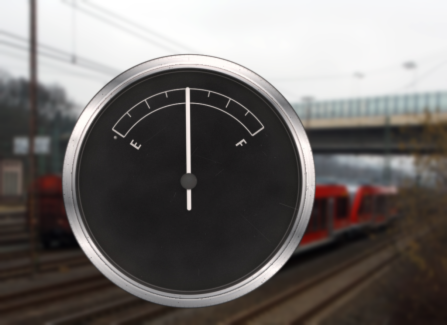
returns 0.5
